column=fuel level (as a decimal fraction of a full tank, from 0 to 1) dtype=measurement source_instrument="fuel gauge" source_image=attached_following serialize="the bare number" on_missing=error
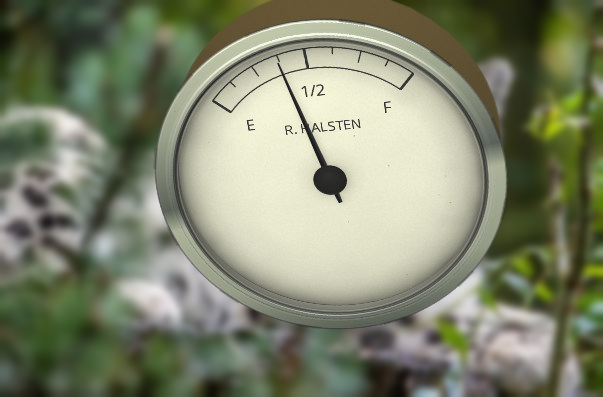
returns 0.375
